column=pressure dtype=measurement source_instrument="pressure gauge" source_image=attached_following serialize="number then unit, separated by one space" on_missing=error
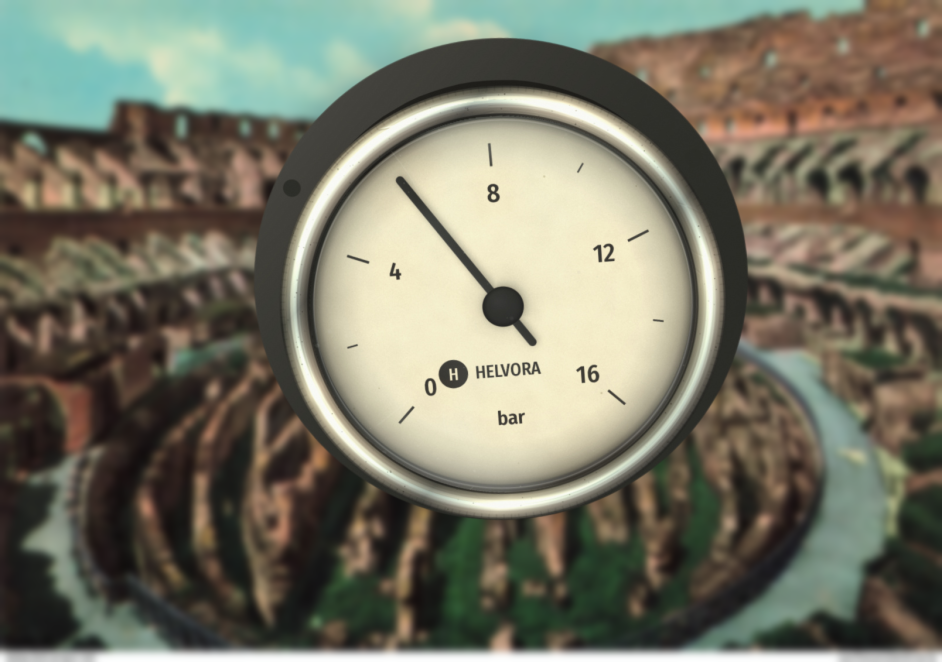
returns 6 bar
